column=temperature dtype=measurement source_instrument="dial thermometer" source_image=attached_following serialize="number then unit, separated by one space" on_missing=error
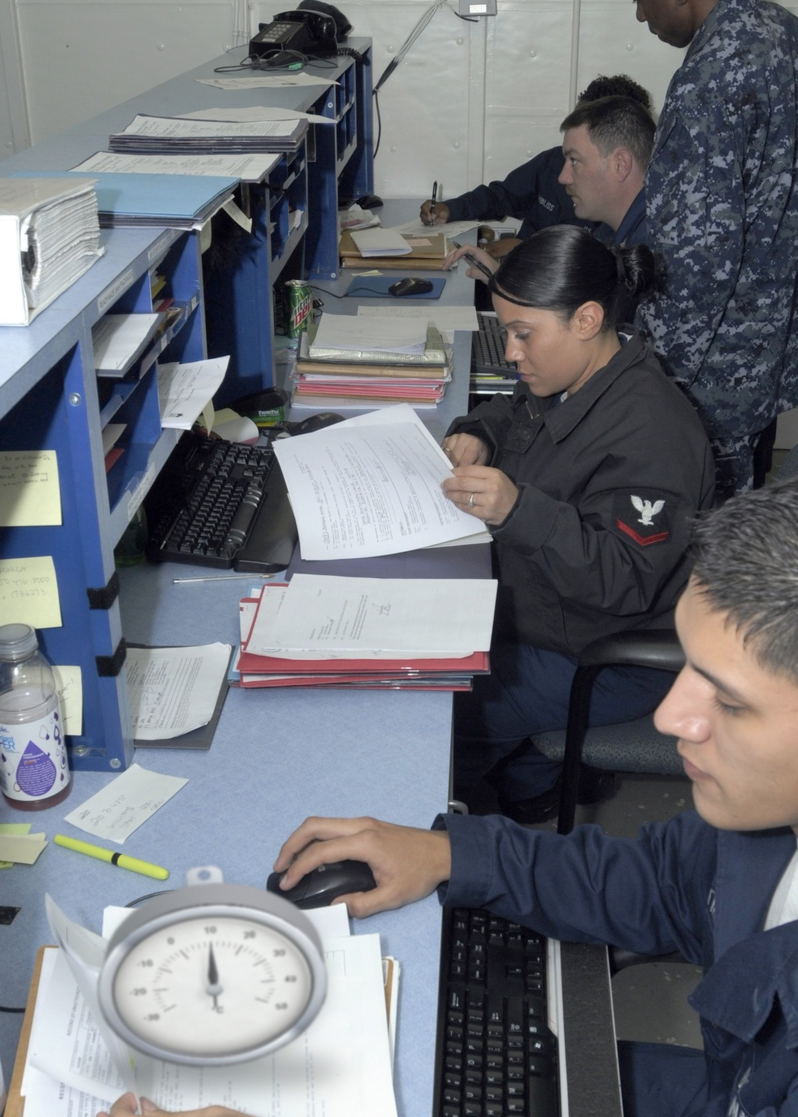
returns 10 °C
